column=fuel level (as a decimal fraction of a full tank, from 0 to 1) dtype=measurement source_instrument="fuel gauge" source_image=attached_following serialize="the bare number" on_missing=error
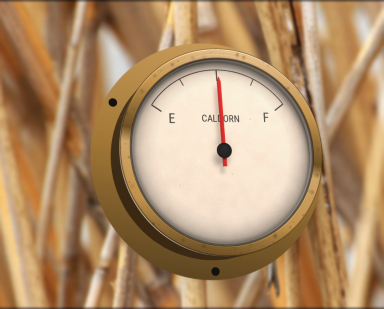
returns 0.5
